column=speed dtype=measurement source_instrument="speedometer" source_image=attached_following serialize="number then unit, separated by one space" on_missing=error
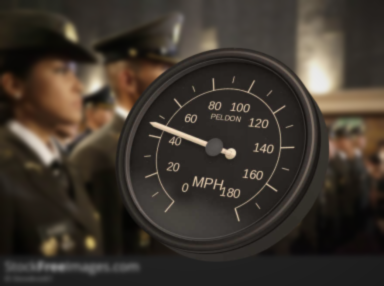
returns 45 mph
